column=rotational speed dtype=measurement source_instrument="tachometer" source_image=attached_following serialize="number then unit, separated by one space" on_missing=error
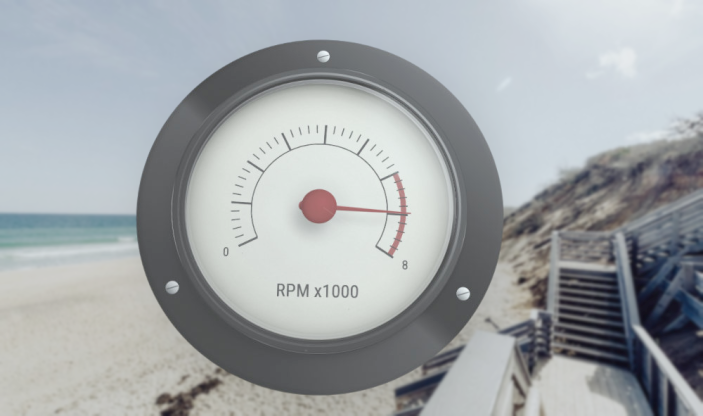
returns 7000 rpm
